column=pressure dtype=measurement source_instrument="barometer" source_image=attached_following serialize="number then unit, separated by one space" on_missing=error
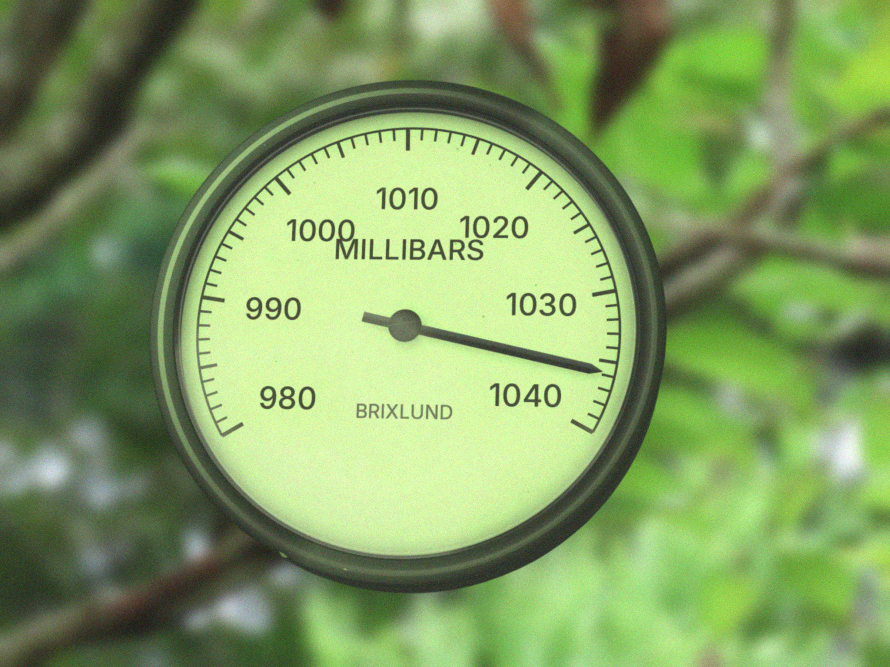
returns 1036 mbar
